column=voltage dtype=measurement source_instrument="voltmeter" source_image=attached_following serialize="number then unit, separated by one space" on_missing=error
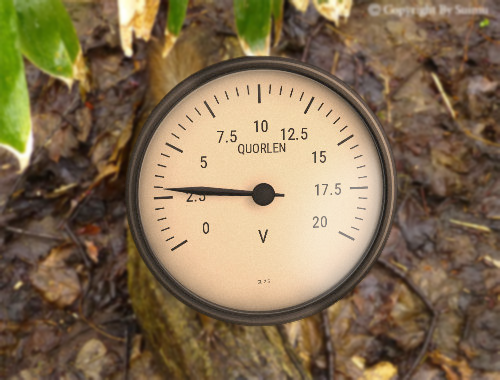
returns 3 V
